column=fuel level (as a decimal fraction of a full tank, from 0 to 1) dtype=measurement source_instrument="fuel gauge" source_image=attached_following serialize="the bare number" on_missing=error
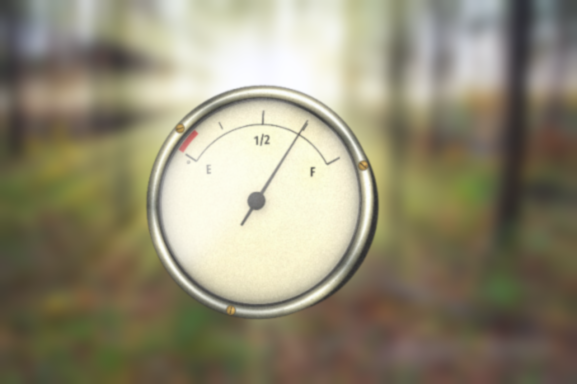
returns 0.75
